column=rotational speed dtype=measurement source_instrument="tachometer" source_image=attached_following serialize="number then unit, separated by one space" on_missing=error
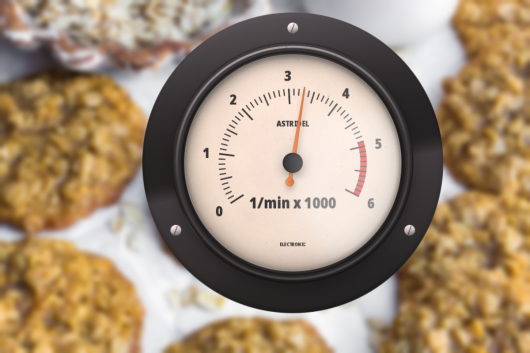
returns 3300 rpm
